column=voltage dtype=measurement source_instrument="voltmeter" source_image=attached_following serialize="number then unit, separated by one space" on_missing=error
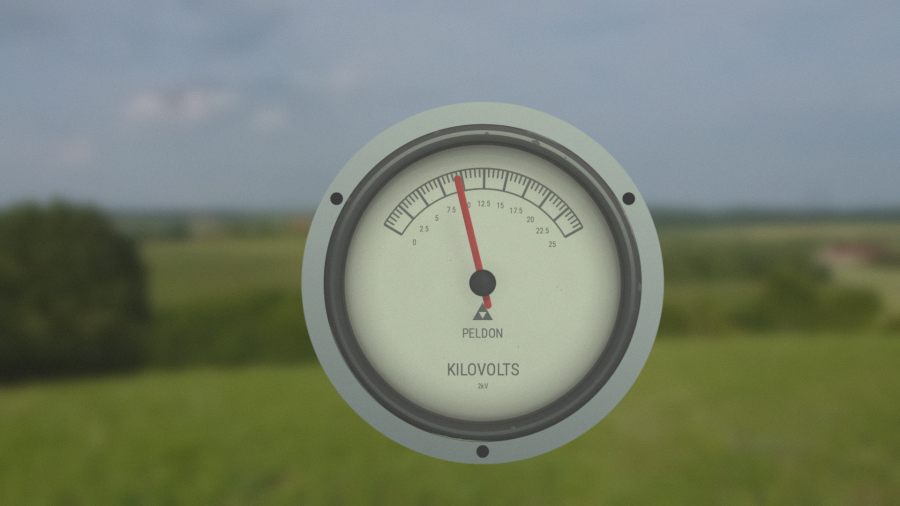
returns 9.5 kV
